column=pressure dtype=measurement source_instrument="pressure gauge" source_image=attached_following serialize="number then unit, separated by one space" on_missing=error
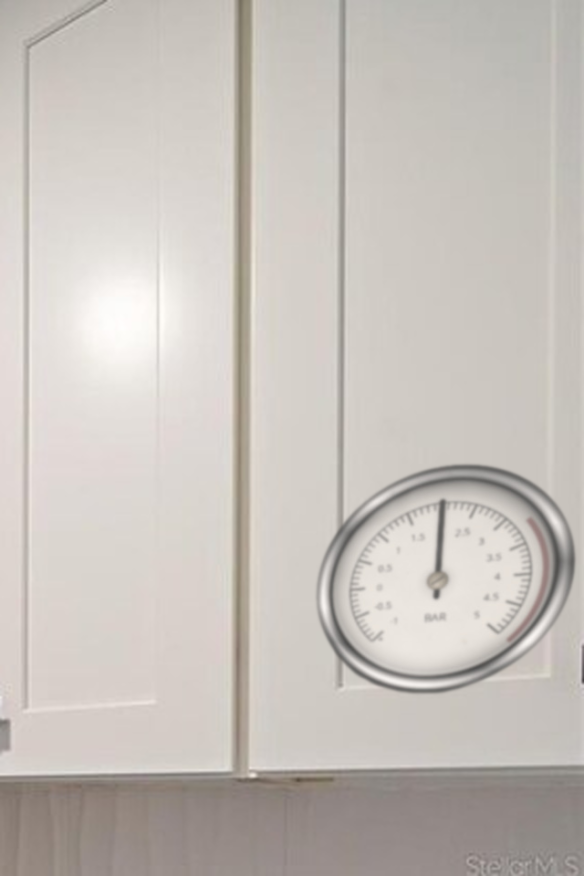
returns 2 bar
